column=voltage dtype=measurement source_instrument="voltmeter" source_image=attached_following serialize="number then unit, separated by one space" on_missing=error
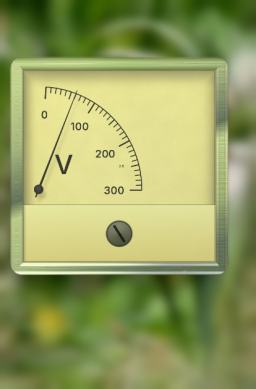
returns 60 V
